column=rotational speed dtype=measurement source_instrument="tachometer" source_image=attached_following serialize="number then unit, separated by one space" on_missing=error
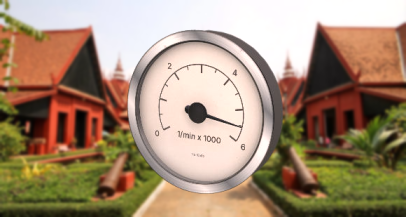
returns 5500 rpm
